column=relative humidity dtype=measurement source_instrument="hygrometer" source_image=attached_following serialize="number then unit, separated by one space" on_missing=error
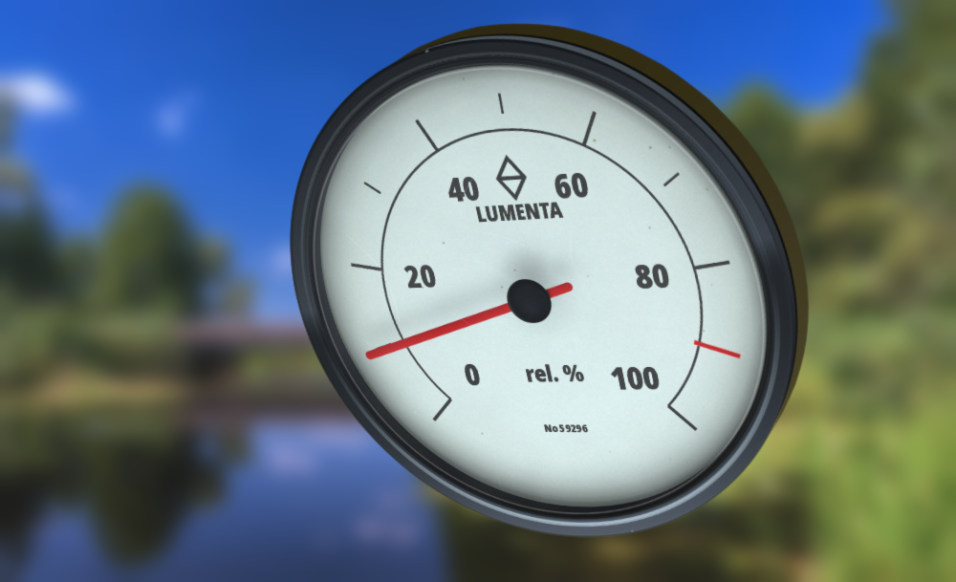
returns 10 %
